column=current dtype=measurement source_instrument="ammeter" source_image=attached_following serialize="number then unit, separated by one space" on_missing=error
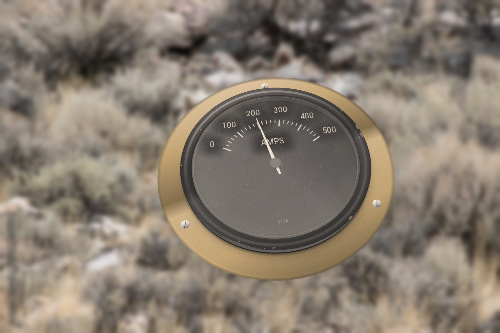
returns 200 A
